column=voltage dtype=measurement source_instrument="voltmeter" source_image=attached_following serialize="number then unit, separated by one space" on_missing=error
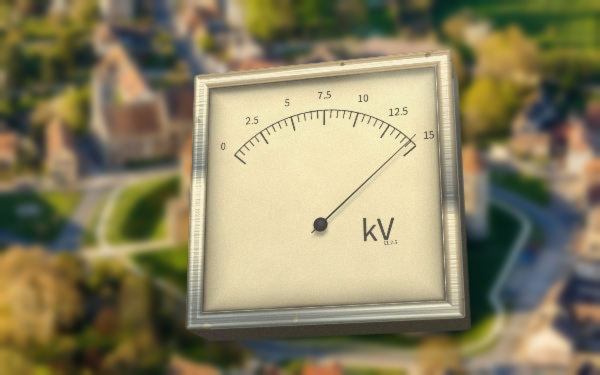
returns 14.5 kV
